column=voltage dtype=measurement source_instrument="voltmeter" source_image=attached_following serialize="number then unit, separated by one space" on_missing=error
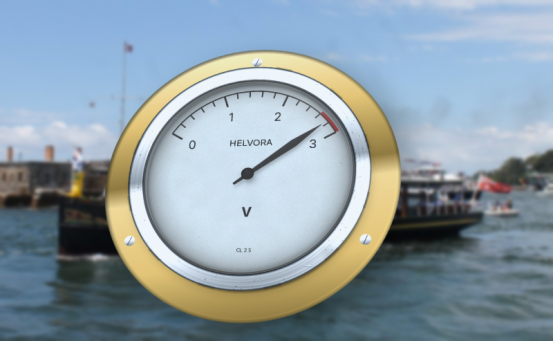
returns 2.8 V
